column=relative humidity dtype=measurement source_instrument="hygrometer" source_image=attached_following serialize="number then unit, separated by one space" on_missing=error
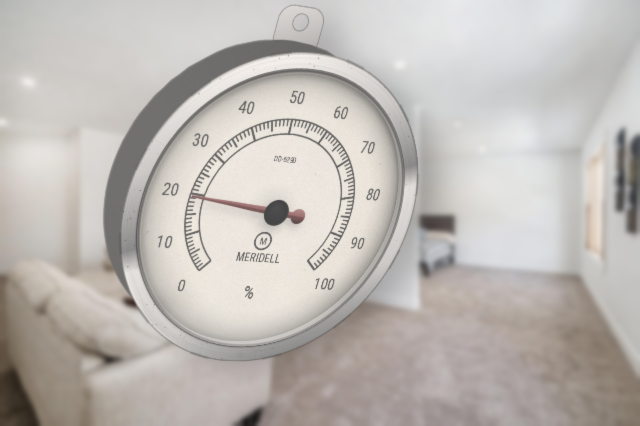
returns 20 %
